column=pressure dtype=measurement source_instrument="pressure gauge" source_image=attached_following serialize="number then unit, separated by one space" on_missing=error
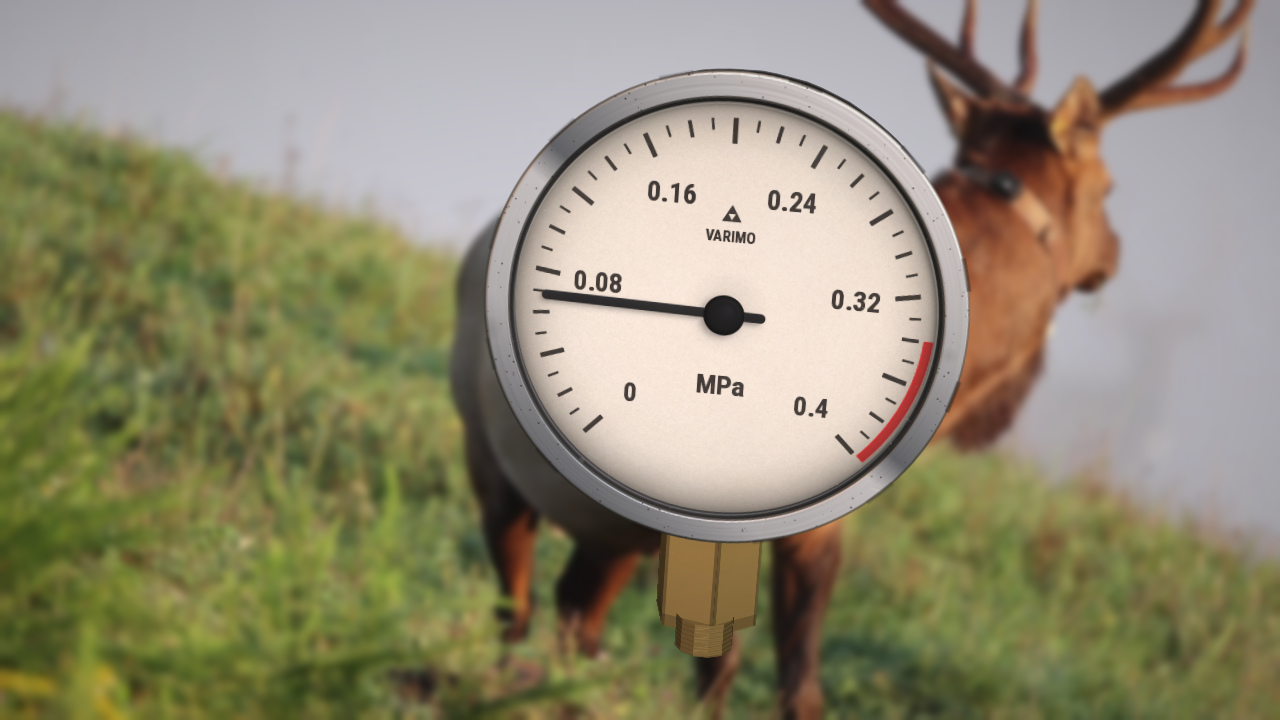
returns 0.07 MPa
